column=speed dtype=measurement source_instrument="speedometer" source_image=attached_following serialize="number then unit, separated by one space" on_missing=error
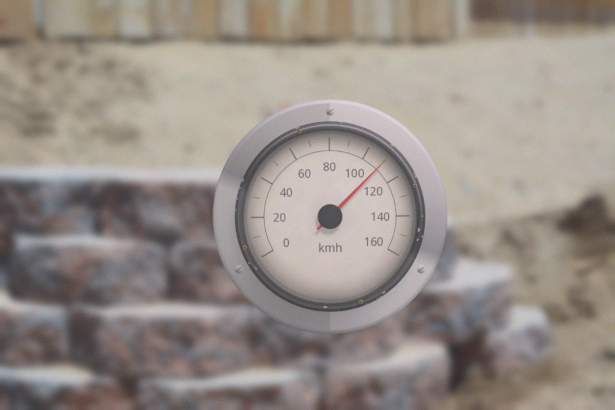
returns 110 km/h
